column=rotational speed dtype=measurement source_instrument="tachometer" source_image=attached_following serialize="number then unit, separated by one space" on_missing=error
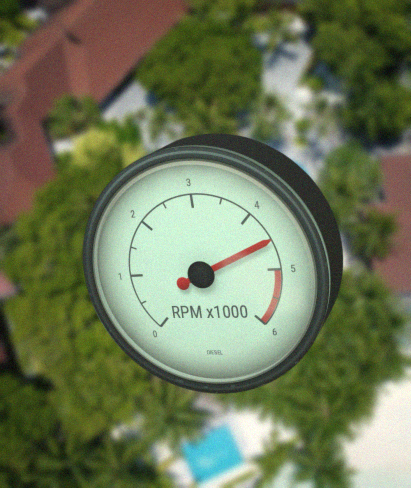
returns 4500 rpm
